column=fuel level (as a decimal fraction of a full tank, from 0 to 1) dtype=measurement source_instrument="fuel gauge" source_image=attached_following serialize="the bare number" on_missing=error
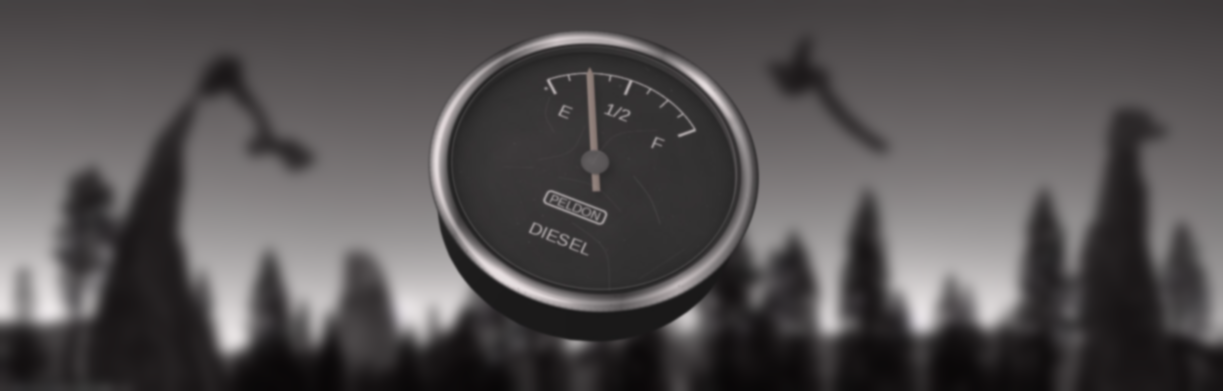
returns 0.25
